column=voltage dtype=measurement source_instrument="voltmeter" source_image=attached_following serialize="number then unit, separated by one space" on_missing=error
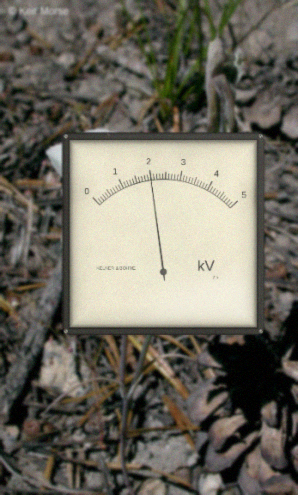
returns 2 kV
